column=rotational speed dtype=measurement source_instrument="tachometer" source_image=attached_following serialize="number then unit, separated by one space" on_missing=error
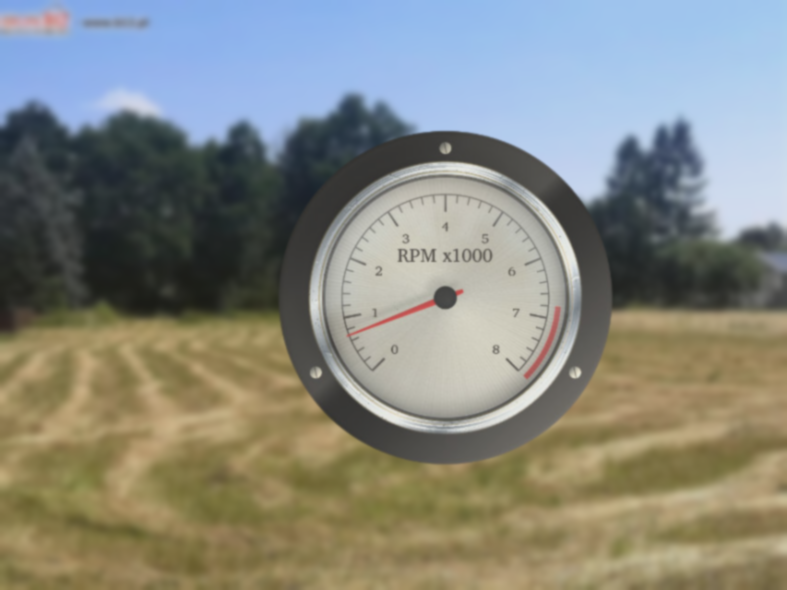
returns 700 rpm
